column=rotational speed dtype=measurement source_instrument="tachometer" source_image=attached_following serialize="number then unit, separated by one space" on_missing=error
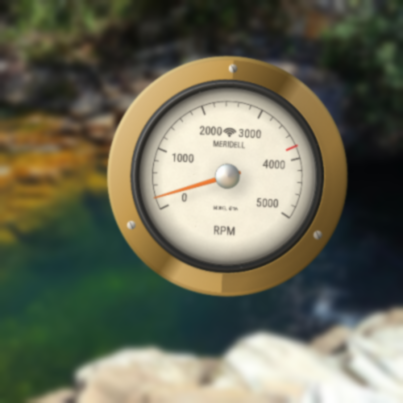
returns 200 rpm
